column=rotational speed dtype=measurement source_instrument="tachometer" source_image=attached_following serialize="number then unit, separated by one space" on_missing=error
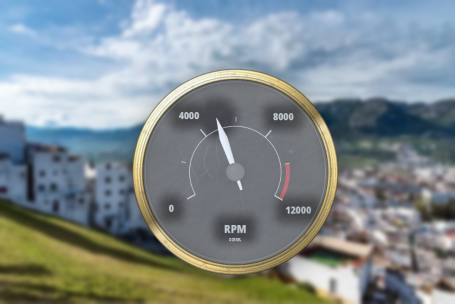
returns 5000 rpm
